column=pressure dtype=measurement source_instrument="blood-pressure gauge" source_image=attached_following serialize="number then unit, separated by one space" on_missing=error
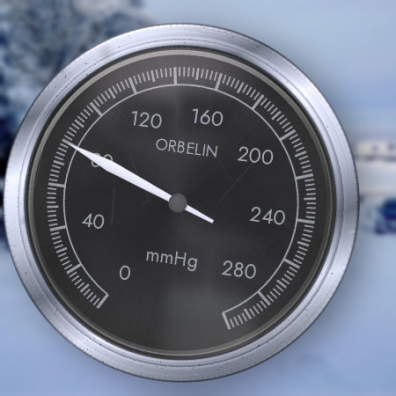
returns 80 mmHg
